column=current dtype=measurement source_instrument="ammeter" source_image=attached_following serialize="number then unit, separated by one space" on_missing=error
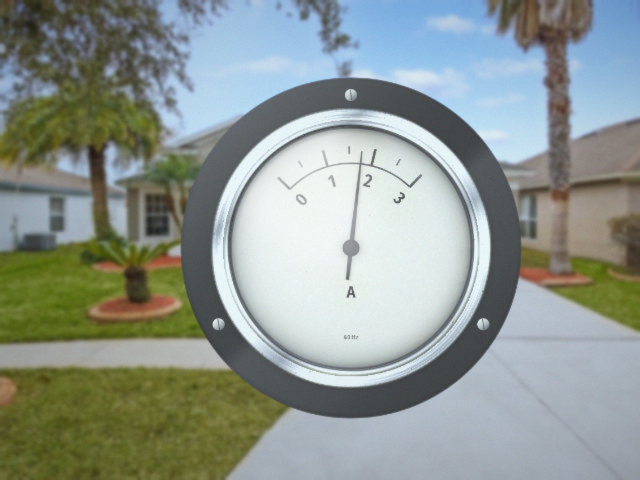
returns 1.75 A
